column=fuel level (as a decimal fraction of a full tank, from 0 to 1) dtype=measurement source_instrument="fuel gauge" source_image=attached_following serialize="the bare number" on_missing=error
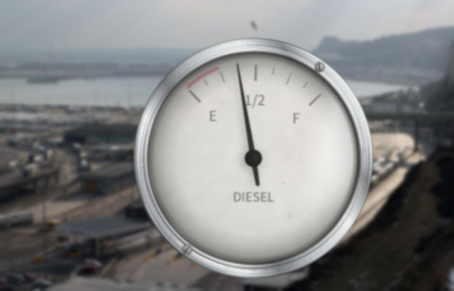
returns 0.375
